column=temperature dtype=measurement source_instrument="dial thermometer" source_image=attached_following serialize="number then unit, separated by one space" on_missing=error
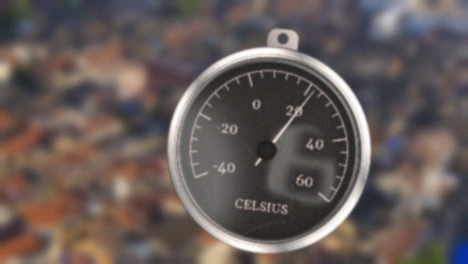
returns 22 °C
